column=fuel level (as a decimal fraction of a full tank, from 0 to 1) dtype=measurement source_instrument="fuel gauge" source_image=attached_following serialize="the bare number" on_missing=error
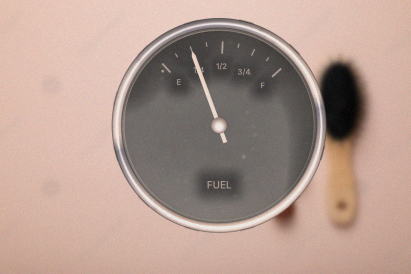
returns 0.25
